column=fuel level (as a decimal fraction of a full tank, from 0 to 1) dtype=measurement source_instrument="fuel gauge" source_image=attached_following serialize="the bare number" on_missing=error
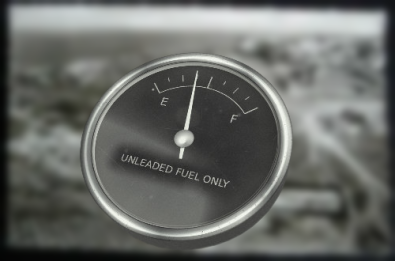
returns 0.375
